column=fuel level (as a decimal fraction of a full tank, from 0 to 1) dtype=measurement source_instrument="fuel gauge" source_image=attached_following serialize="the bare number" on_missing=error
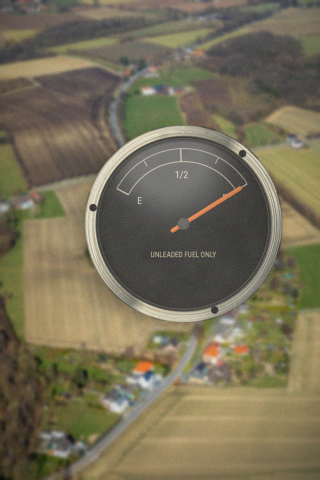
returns 1
